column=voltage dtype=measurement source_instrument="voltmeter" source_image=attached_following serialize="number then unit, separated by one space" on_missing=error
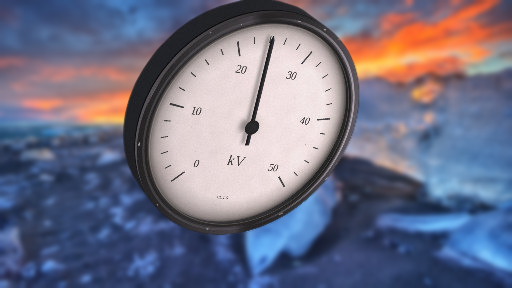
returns 24 kV
